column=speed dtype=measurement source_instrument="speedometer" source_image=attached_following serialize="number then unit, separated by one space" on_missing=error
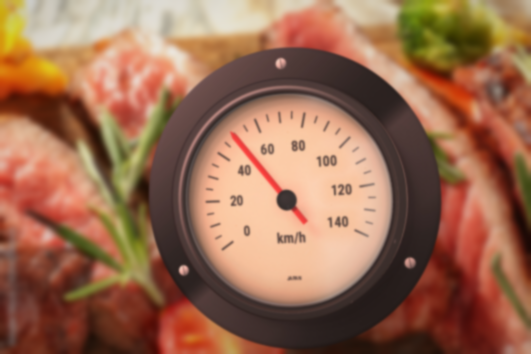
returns 50 km/h
